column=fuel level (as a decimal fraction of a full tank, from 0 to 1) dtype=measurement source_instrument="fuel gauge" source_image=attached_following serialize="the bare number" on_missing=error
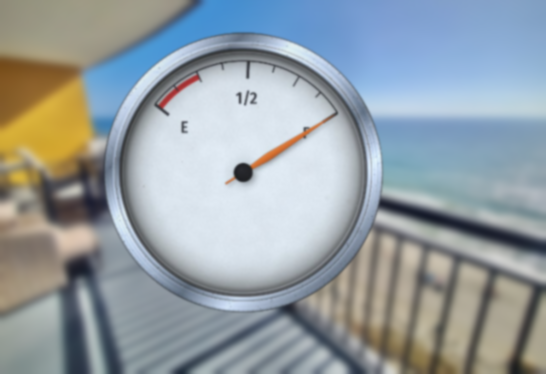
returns 1
